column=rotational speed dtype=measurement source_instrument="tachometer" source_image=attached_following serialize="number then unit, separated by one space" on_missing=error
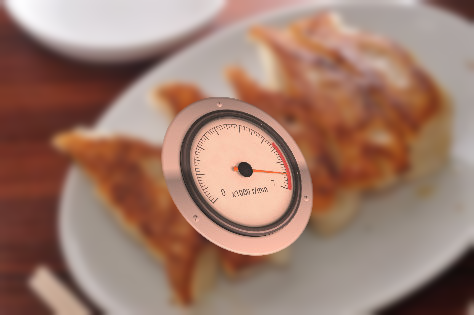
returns 6500 rpm
